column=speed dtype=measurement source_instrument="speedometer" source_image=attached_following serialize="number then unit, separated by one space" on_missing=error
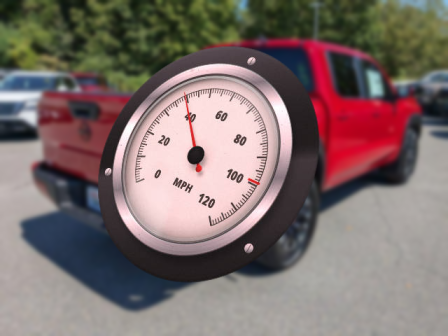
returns 40 mph
